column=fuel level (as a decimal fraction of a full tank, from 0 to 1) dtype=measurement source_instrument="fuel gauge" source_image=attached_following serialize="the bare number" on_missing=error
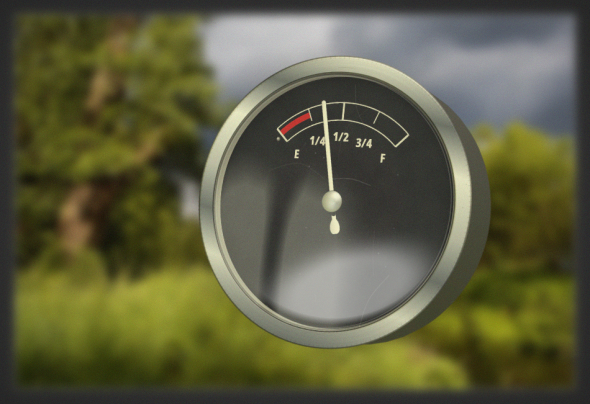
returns 0.375
